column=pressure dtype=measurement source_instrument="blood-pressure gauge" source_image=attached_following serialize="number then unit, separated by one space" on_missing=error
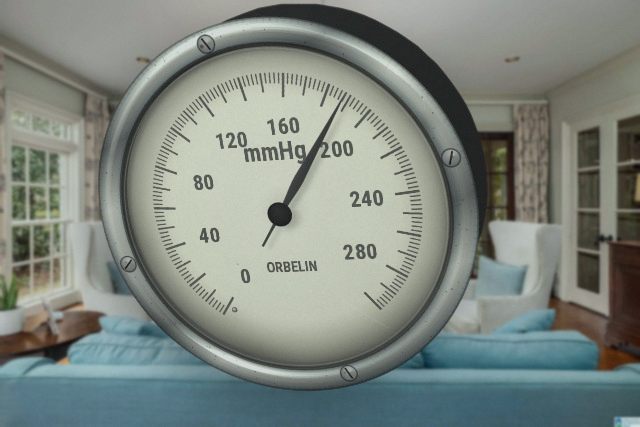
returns 188 mmHg
